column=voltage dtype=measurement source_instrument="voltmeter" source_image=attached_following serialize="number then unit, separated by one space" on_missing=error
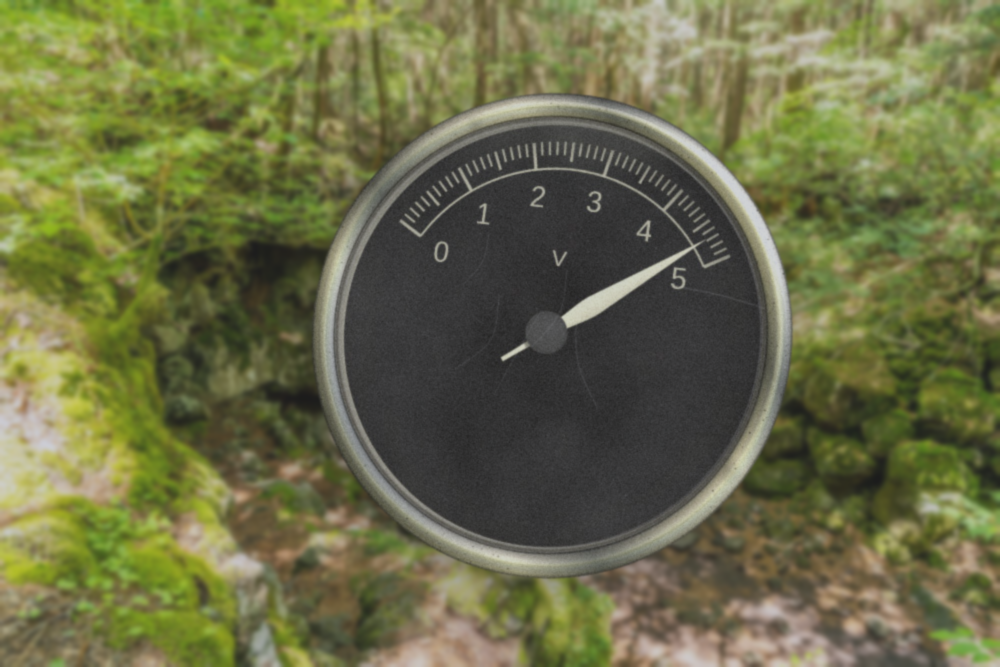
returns 4.7 V
